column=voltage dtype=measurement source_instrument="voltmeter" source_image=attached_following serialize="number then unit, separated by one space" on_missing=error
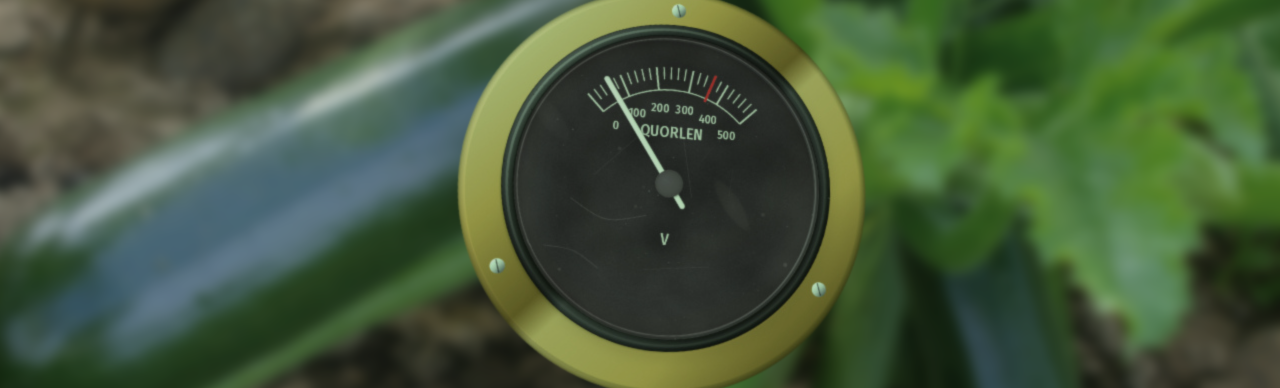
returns 60 V
